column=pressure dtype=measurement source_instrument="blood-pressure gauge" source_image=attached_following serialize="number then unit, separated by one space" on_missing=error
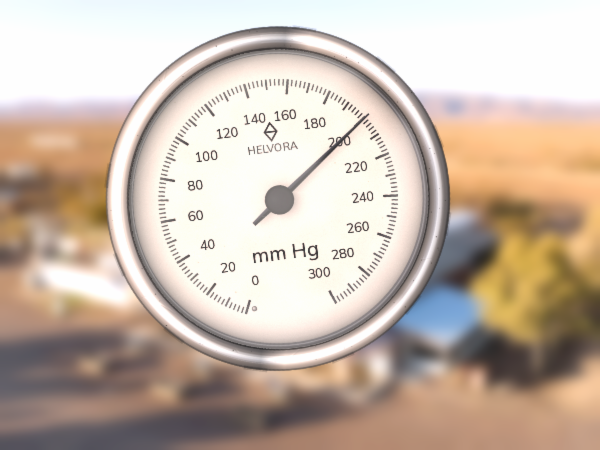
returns 200 mmHg
